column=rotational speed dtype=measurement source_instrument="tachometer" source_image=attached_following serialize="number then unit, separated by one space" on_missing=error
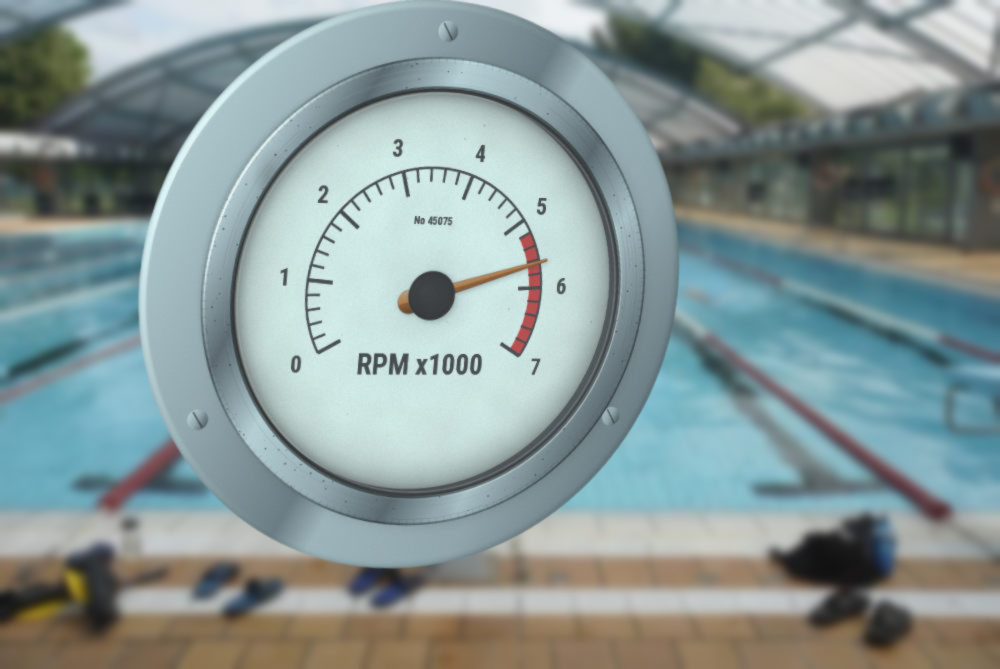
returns 5600 rpm
